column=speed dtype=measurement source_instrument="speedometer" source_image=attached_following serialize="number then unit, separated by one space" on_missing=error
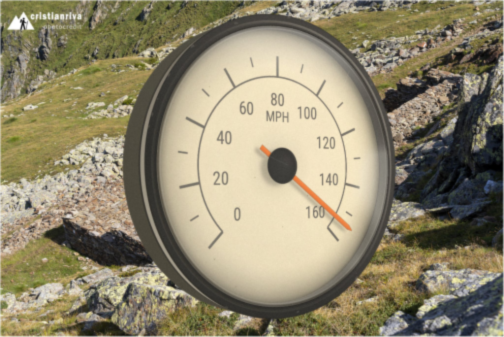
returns 155 mph
